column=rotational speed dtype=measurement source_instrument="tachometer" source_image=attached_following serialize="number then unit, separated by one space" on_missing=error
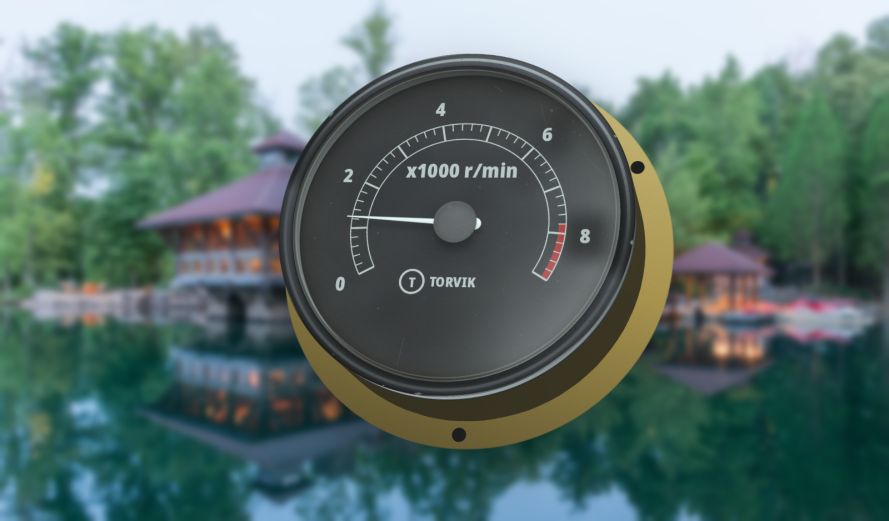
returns 1200 rpm
